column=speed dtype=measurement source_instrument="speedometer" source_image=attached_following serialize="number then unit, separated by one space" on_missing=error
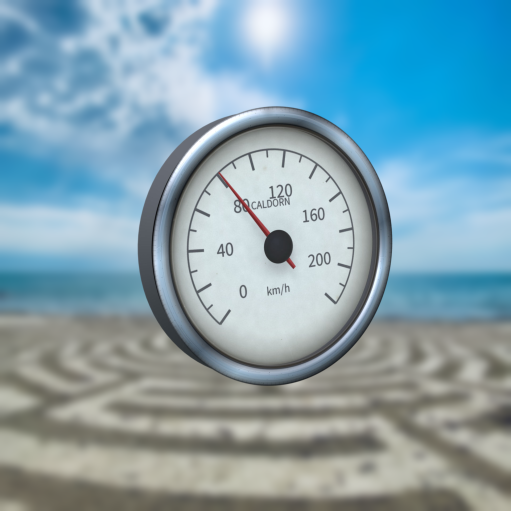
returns 80 km/h
